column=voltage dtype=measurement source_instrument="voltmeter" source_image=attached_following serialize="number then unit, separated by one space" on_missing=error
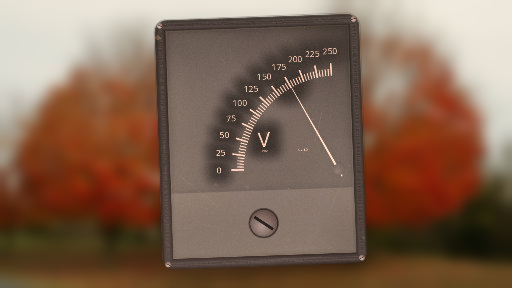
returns 175 V
